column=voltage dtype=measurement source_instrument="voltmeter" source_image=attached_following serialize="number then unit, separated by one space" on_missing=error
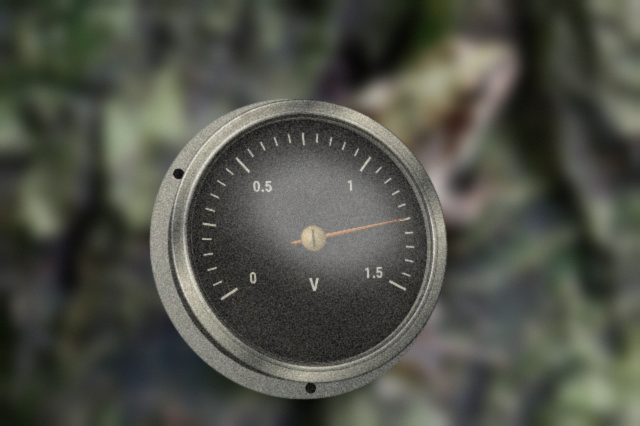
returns 1.25 V
